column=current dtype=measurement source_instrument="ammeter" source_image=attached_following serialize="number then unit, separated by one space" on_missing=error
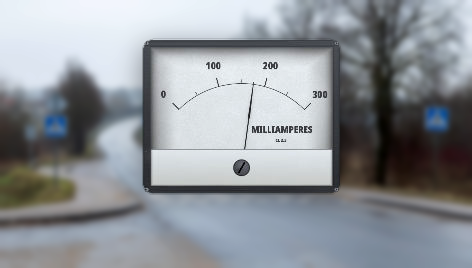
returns 175 mA
